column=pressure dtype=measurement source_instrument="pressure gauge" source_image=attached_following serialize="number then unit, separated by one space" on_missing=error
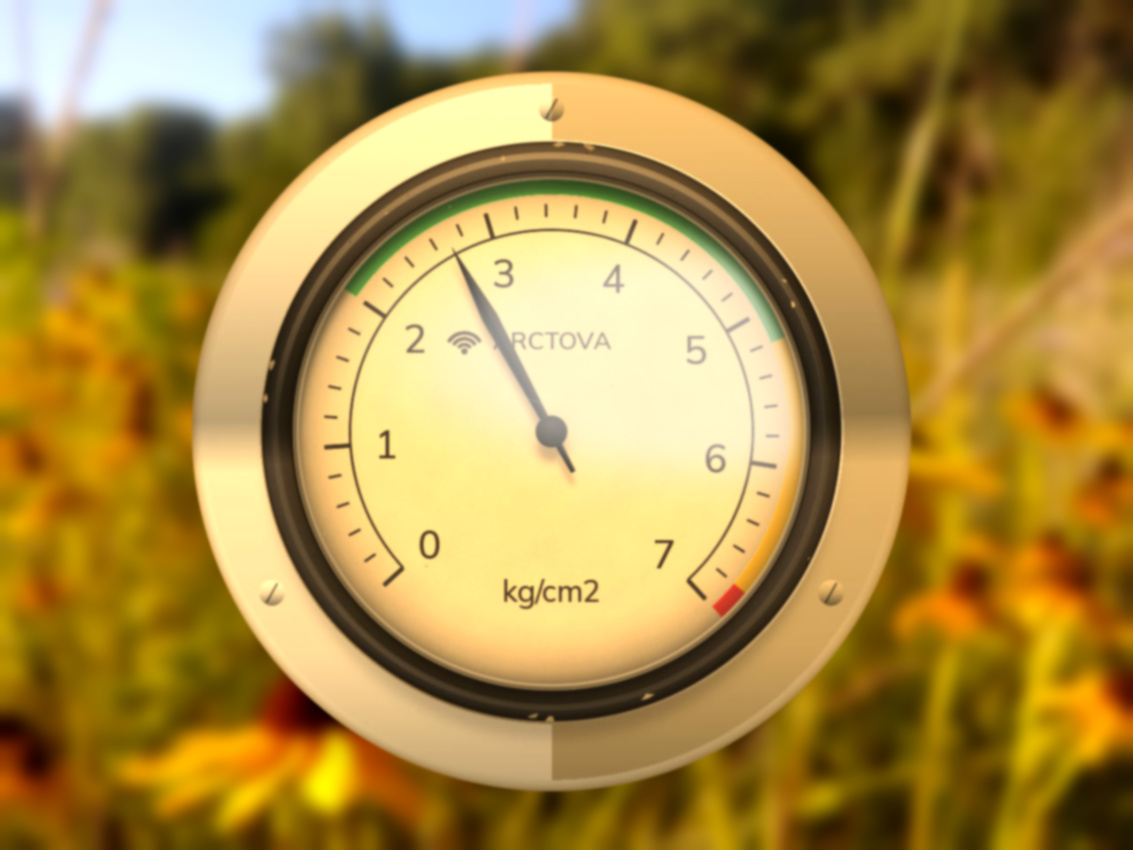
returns 2.7 kg/cm²
